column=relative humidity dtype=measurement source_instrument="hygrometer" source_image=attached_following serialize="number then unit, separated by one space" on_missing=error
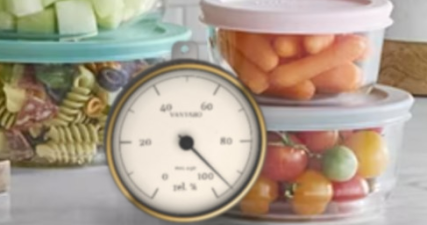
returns 95 %
